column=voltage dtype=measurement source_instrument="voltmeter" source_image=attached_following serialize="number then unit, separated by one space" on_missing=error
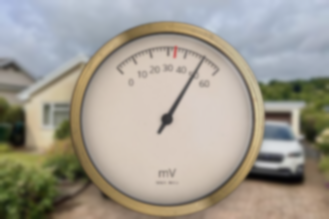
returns 50 mV
